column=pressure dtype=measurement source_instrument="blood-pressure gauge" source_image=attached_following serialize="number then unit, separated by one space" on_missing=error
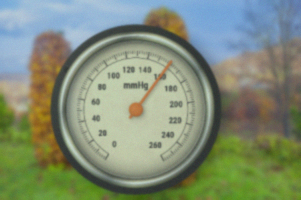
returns 160 mmHg
